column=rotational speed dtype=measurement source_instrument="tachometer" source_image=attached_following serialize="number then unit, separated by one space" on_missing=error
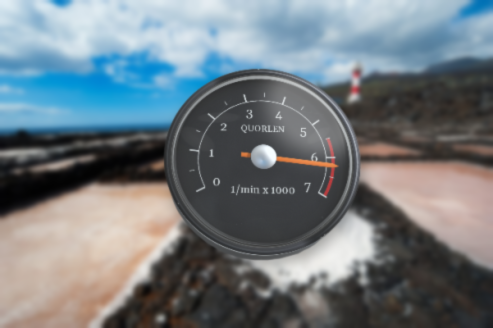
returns 6250 rpm
